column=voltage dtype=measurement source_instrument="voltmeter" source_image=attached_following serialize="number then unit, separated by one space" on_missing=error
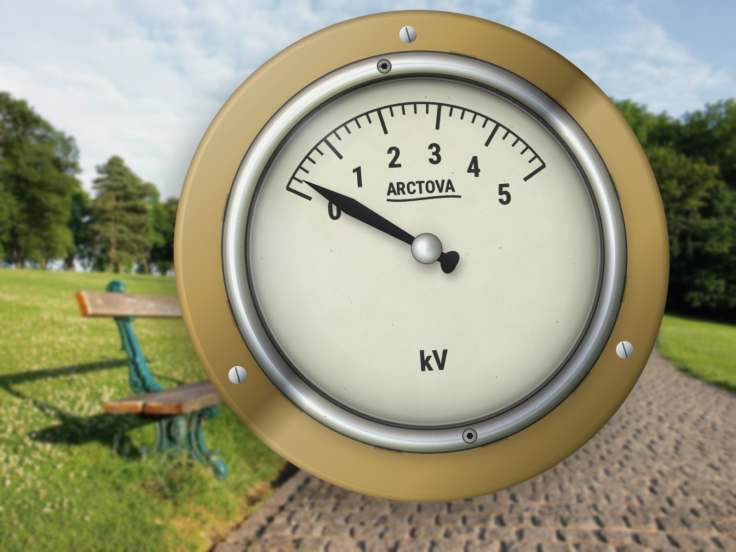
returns 0.2 kV
